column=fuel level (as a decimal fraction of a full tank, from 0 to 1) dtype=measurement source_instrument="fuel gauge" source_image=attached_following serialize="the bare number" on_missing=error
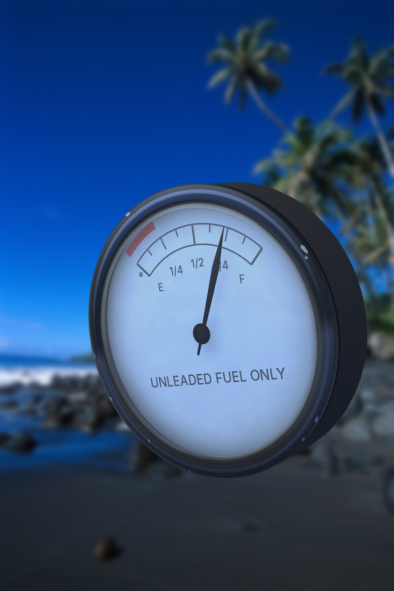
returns 0.75
